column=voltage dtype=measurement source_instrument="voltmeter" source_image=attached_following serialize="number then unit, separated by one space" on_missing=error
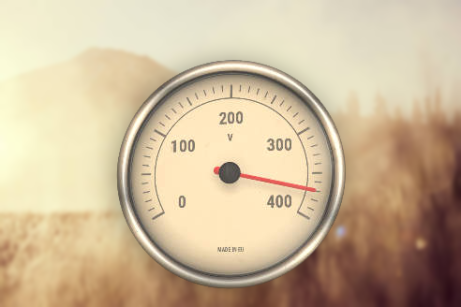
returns 370 V
